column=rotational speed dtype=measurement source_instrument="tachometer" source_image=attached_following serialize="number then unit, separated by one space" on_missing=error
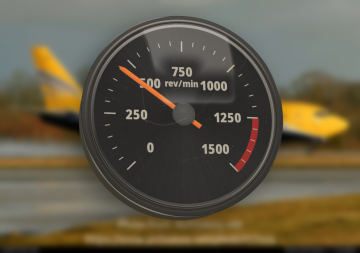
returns 450 rpm
